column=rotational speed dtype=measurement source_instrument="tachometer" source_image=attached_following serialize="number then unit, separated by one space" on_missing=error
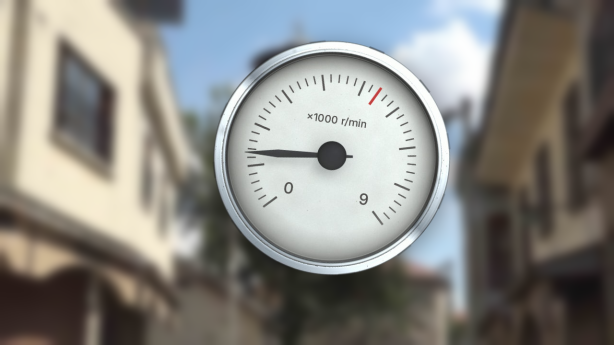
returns 1300 rpm
